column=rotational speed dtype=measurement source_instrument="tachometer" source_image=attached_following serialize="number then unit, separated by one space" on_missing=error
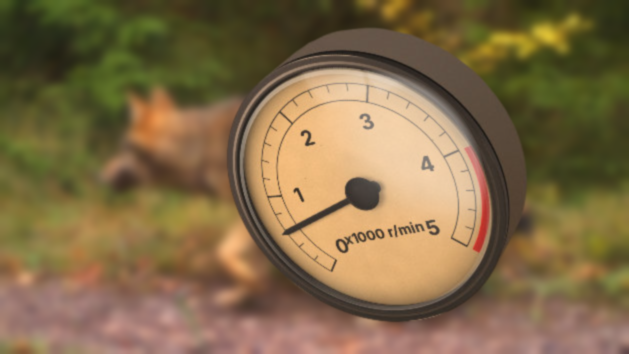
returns 600 rpm
